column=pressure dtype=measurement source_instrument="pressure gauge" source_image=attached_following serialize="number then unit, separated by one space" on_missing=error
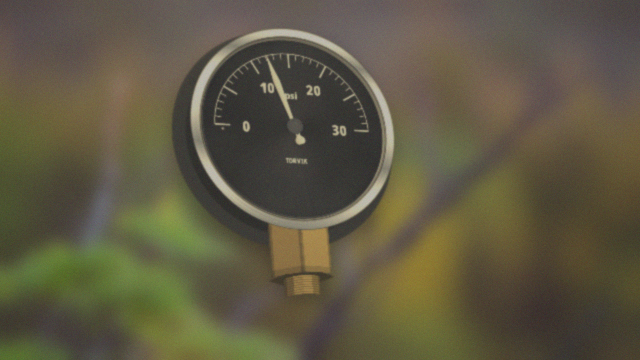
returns 12 psi
